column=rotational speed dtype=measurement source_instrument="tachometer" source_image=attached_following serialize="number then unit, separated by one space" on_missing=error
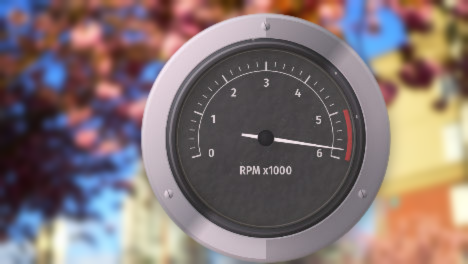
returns 5800 rpm
